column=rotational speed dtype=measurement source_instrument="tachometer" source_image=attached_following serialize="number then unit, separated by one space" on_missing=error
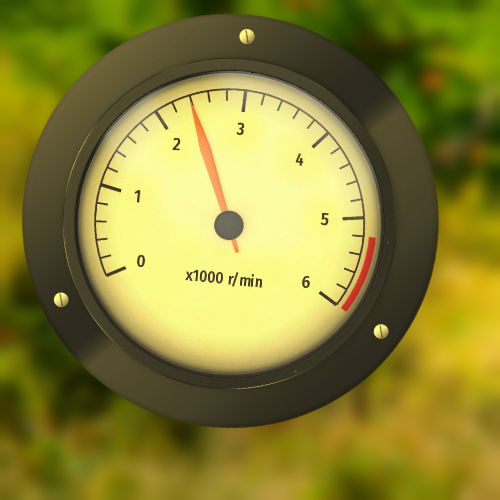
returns 2400 rpm
